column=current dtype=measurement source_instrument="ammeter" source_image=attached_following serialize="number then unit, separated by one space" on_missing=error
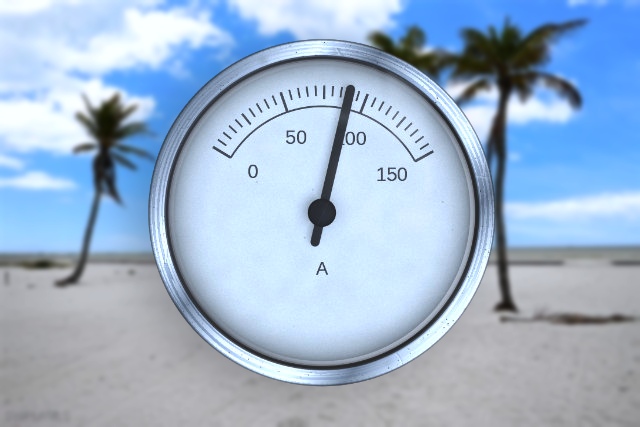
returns 90 A
